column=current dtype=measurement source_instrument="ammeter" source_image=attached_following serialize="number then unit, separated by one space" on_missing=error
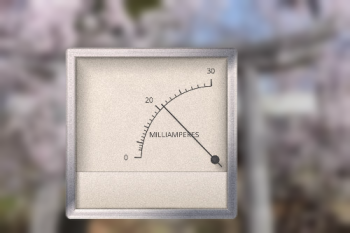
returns 21 mA
